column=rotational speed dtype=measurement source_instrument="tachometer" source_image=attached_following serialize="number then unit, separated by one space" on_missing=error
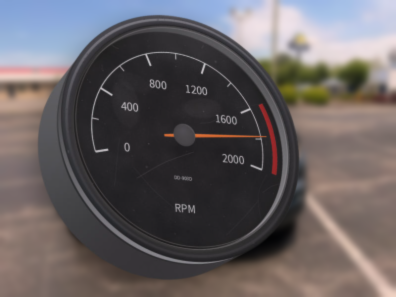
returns 1800 rpm
